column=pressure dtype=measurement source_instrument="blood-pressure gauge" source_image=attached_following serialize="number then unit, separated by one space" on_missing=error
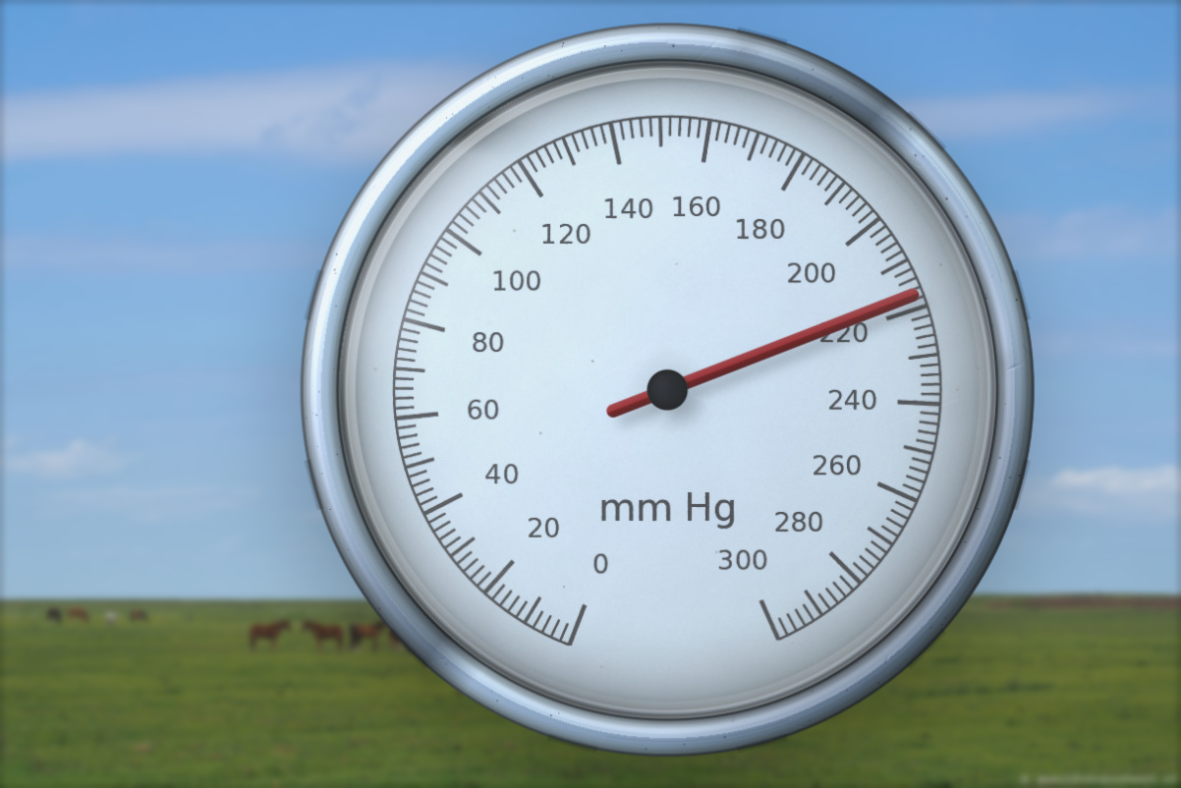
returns 217 mmHg
